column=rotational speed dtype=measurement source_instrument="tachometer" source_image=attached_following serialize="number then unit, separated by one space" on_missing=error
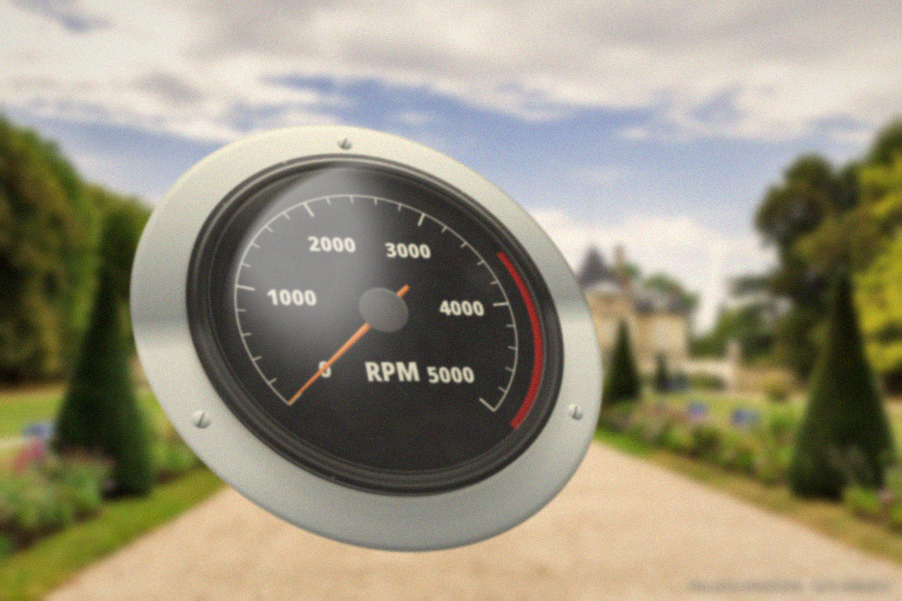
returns 0 rpm
